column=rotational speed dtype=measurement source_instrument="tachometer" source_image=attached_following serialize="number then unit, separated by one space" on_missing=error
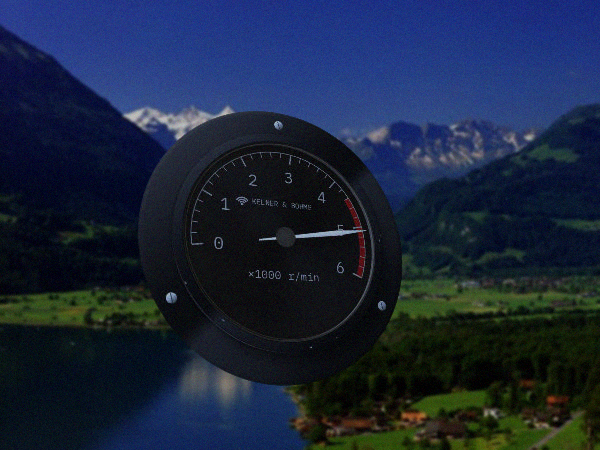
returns 5100 rpm
